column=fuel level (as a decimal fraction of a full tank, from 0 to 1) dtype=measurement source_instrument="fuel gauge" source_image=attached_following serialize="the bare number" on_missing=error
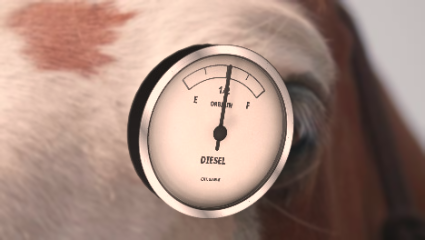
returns 0.5
